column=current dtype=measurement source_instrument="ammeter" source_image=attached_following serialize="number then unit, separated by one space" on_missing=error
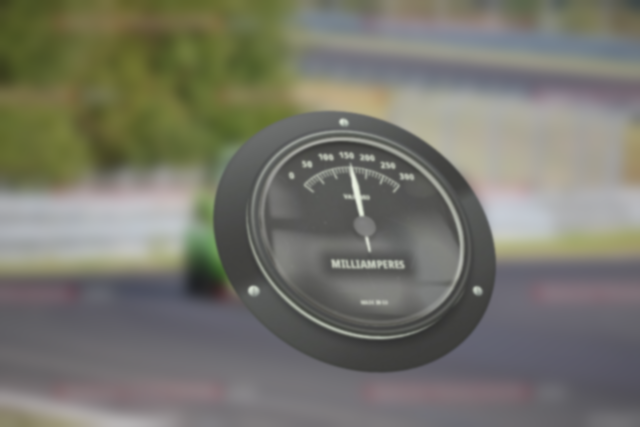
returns 150 mA
